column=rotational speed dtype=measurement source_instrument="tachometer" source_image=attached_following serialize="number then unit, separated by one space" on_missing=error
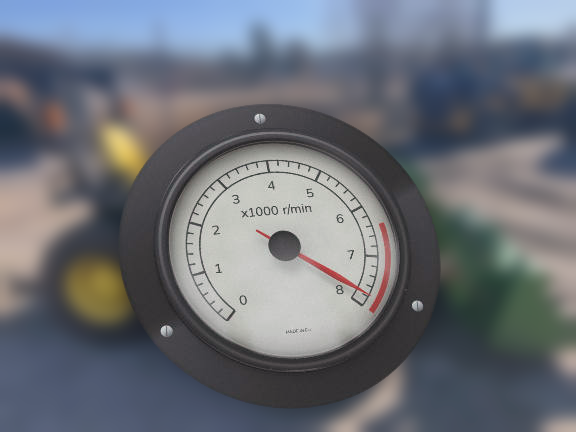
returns 7800 rpm
